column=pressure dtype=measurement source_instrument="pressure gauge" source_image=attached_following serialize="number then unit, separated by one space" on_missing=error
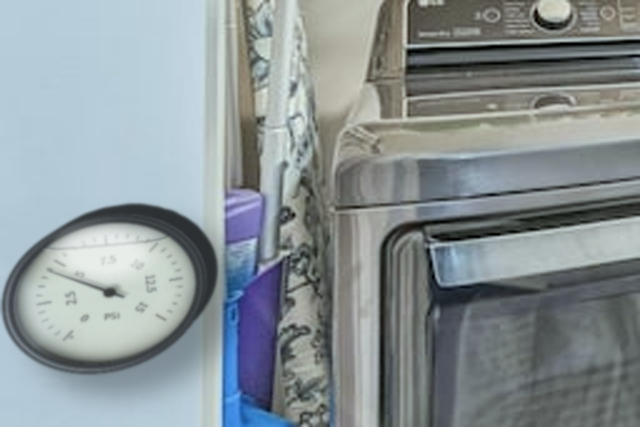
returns 4.5 psi
